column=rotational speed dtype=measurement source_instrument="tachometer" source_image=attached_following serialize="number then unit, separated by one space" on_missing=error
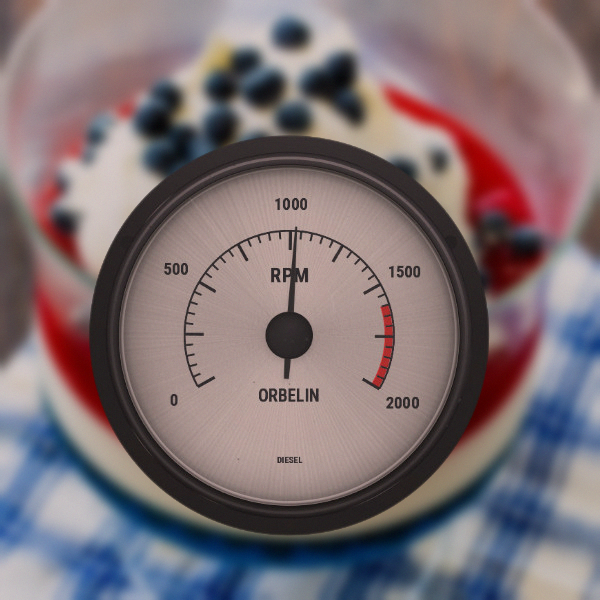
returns 1025 rpm
